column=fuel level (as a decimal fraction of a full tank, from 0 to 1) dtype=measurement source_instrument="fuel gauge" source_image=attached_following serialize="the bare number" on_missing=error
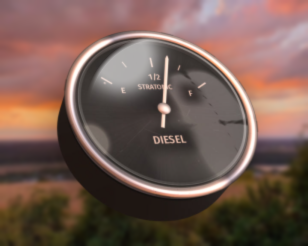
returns 0.625
